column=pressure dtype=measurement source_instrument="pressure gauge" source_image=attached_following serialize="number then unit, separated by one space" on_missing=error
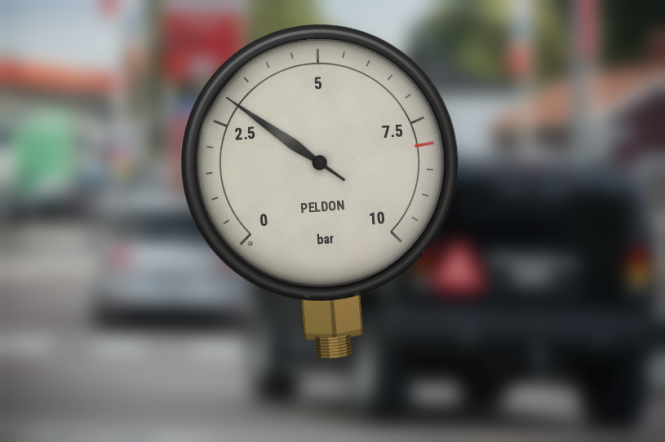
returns 3 bar
